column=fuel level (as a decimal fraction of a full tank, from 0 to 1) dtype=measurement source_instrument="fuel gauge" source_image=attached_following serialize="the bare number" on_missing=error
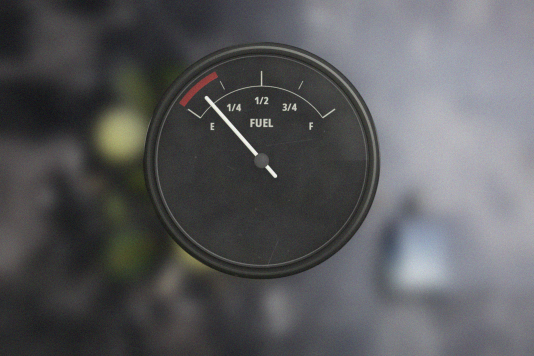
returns 0.125
